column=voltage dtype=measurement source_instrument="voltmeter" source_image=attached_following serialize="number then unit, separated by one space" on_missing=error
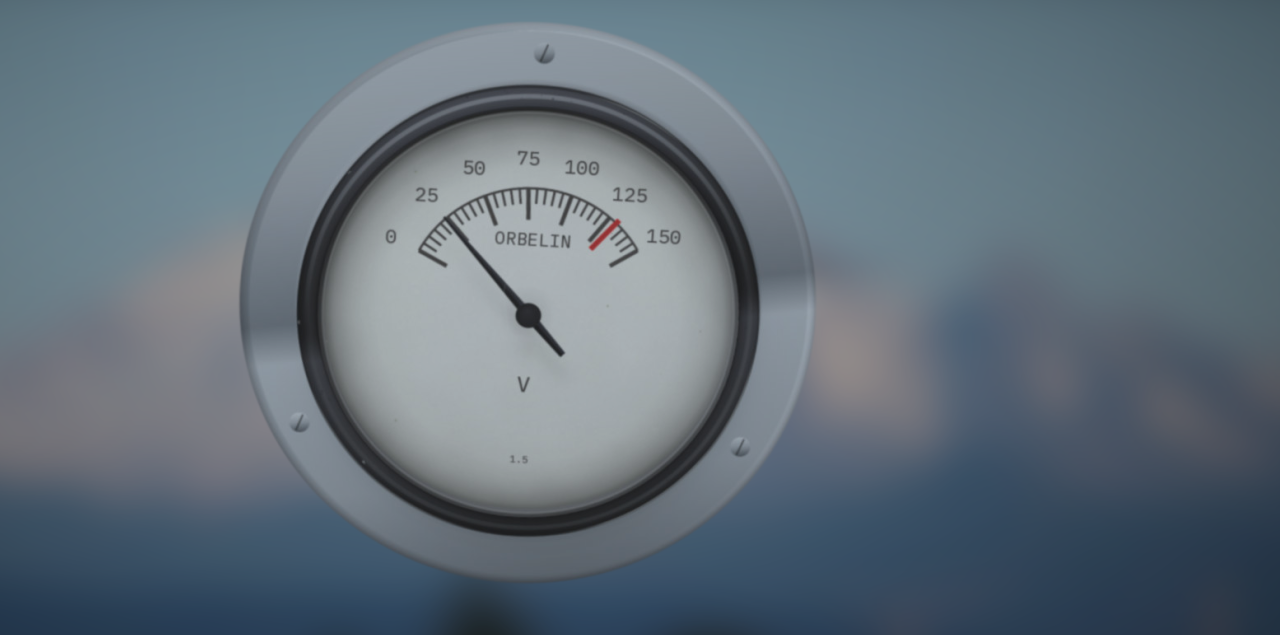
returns 25 V
